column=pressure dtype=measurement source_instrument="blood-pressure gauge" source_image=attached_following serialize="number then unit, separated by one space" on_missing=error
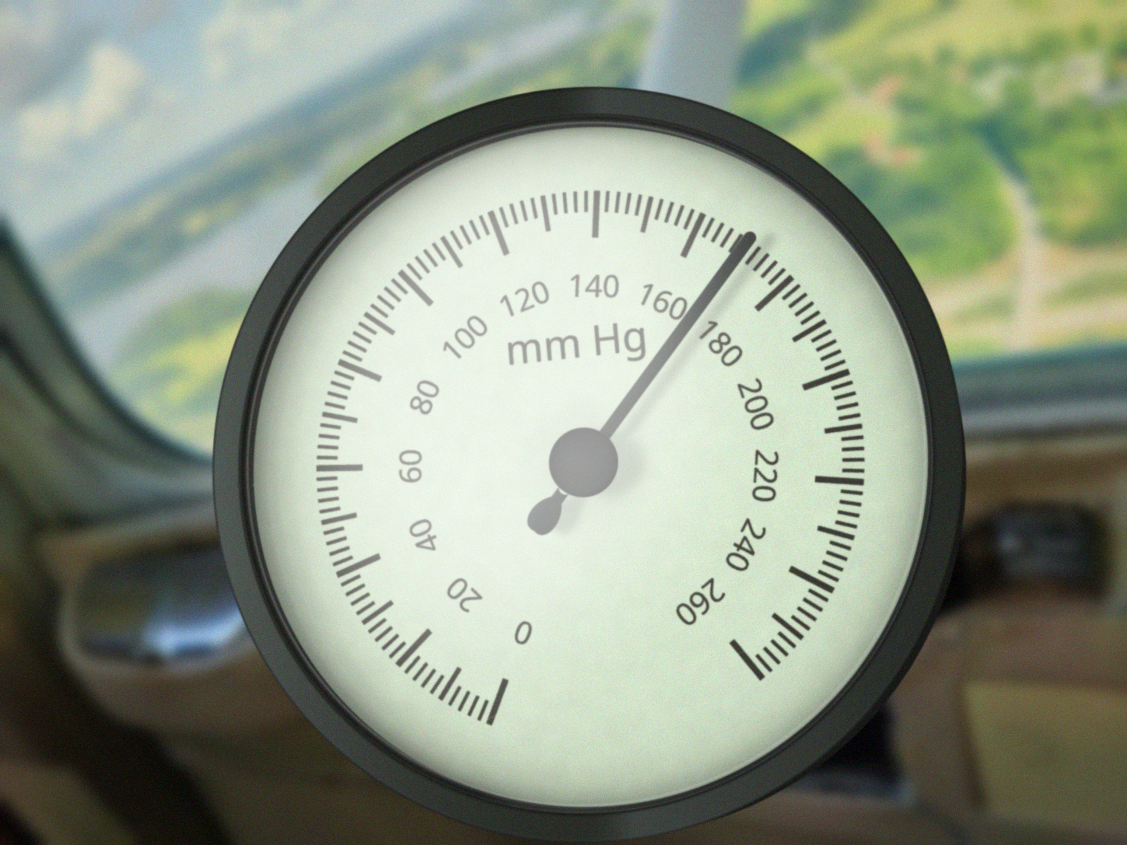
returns 170 mmHg
